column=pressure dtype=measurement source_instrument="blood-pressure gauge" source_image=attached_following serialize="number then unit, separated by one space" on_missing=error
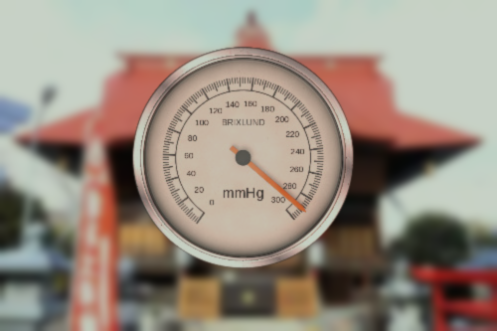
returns 290 mmHg
